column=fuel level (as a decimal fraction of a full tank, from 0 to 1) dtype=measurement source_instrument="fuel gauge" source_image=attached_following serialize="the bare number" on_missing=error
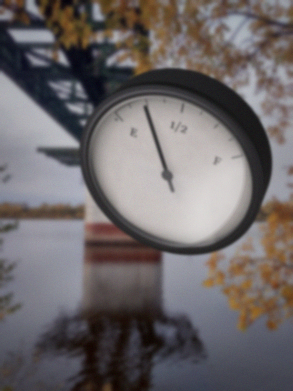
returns 0.25
